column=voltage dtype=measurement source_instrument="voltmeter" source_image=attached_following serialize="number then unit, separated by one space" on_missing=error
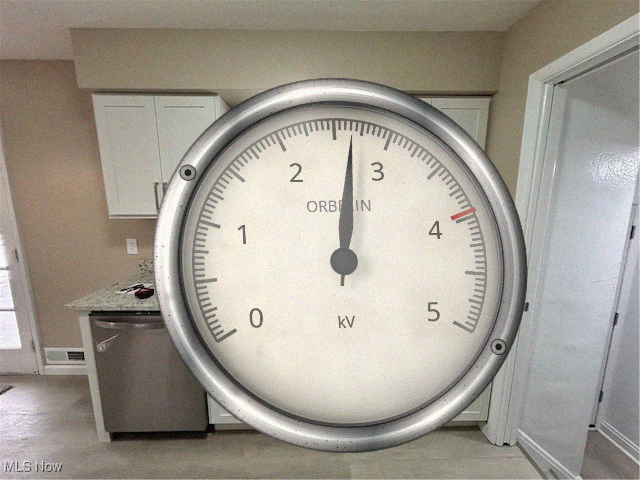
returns 2.65 kV
